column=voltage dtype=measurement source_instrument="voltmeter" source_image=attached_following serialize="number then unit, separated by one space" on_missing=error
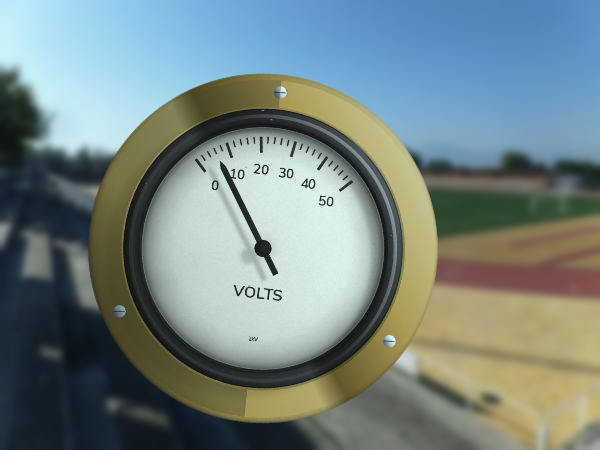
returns 6 V
